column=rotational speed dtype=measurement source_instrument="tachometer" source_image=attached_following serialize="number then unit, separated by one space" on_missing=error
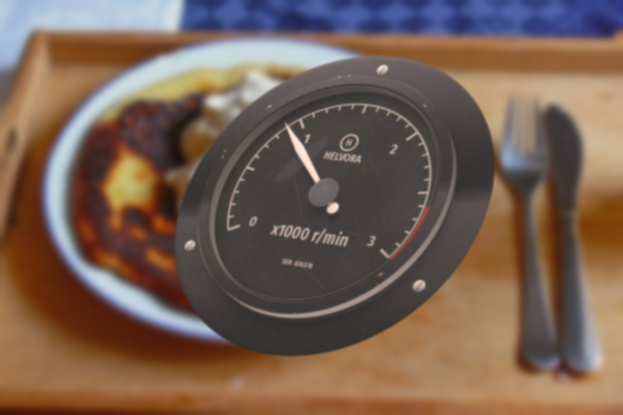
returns 900 rpm
